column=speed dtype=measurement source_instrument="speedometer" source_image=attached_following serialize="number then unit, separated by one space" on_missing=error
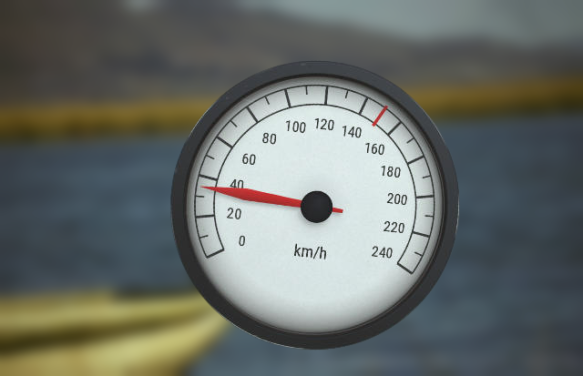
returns 35 km/h
